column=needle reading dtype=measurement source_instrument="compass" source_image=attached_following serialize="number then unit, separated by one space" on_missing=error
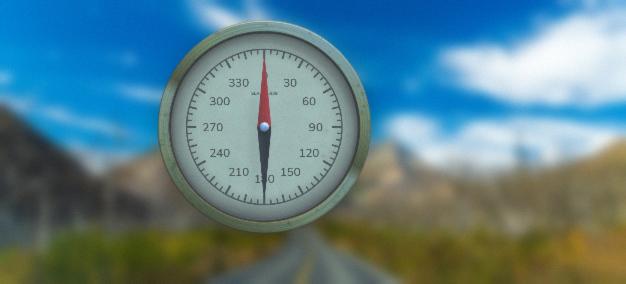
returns 0 °
